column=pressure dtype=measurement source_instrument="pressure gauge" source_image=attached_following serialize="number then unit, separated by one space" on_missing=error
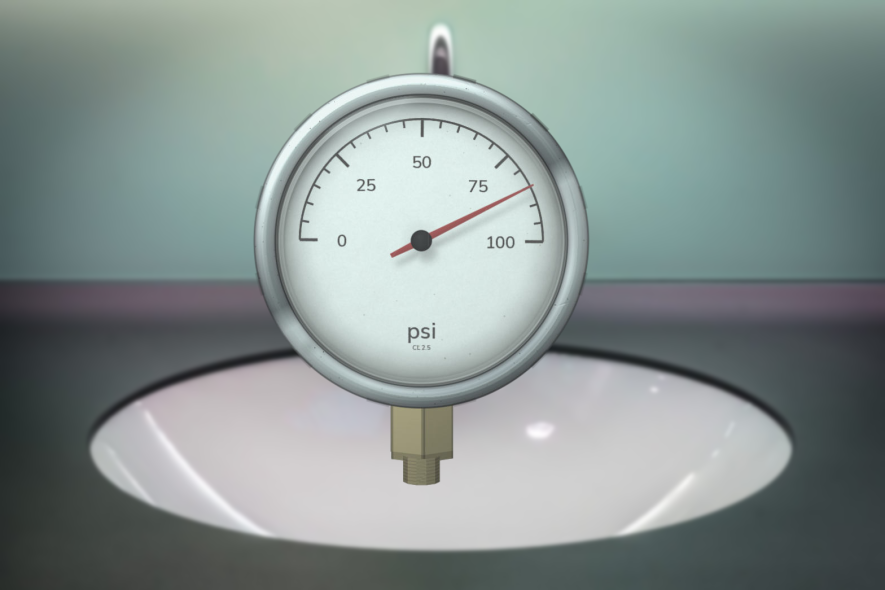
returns 85 psi
